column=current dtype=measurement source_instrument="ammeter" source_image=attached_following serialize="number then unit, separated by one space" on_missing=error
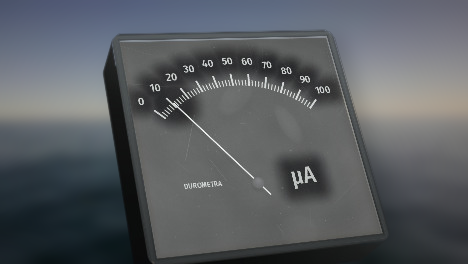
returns 10 µA
